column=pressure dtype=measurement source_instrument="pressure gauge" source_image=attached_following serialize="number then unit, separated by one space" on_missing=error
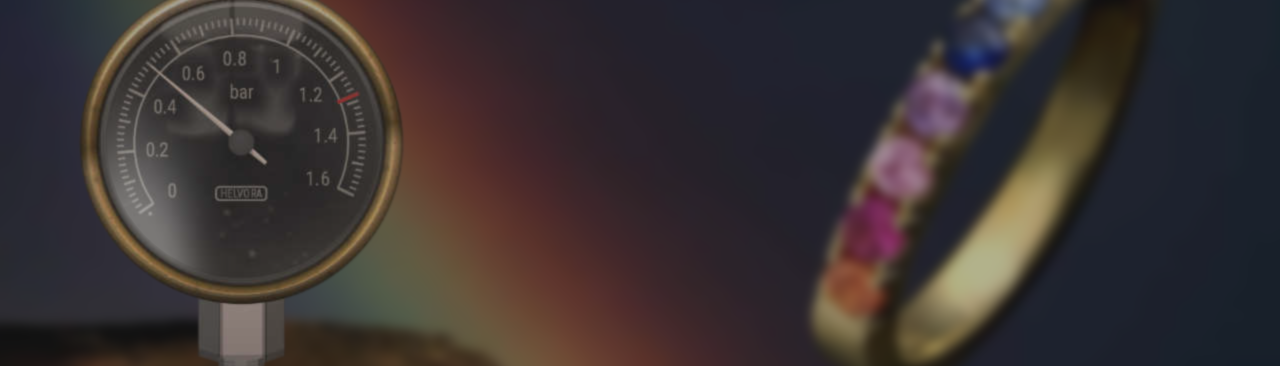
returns 0.5 bar
